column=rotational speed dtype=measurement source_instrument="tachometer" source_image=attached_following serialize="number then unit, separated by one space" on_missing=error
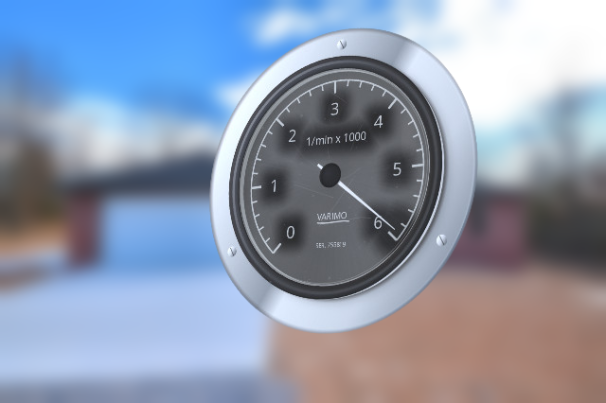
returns 5900 rpm
